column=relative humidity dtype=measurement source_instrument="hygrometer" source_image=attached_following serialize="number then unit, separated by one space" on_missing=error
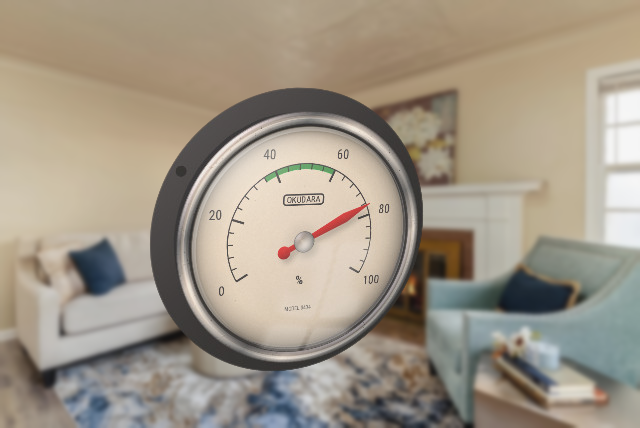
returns 76 %
